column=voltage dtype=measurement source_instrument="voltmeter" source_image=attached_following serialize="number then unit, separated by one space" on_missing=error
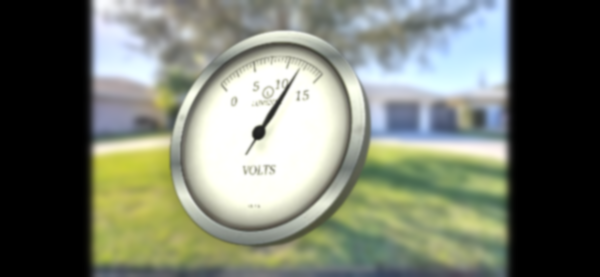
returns 12.5 V
